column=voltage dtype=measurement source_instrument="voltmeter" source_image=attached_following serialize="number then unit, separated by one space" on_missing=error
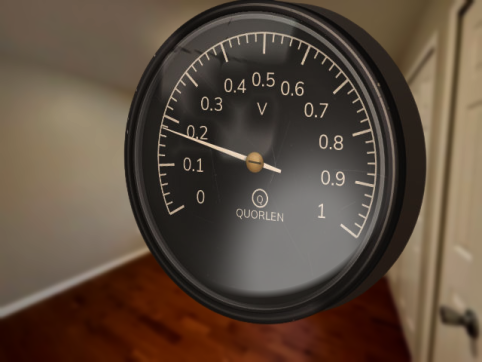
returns 0.18 V
